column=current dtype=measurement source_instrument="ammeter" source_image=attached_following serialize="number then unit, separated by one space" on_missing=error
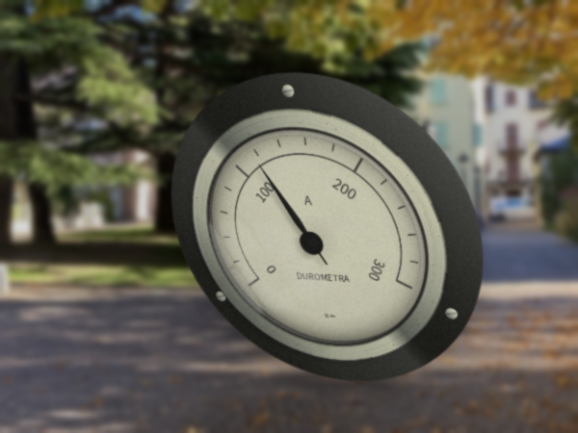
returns 120 A
